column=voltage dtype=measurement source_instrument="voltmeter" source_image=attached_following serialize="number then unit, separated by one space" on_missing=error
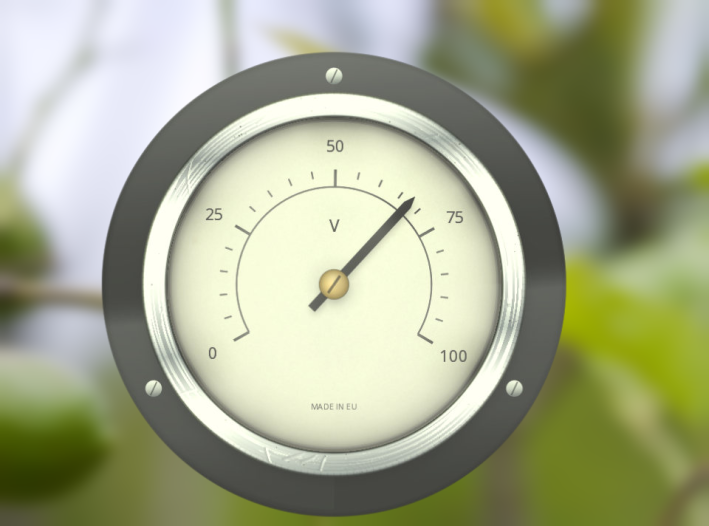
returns 67.5 V
